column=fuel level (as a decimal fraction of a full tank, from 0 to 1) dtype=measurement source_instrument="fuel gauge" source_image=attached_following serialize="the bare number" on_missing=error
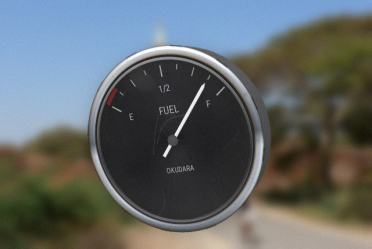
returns 0.875
